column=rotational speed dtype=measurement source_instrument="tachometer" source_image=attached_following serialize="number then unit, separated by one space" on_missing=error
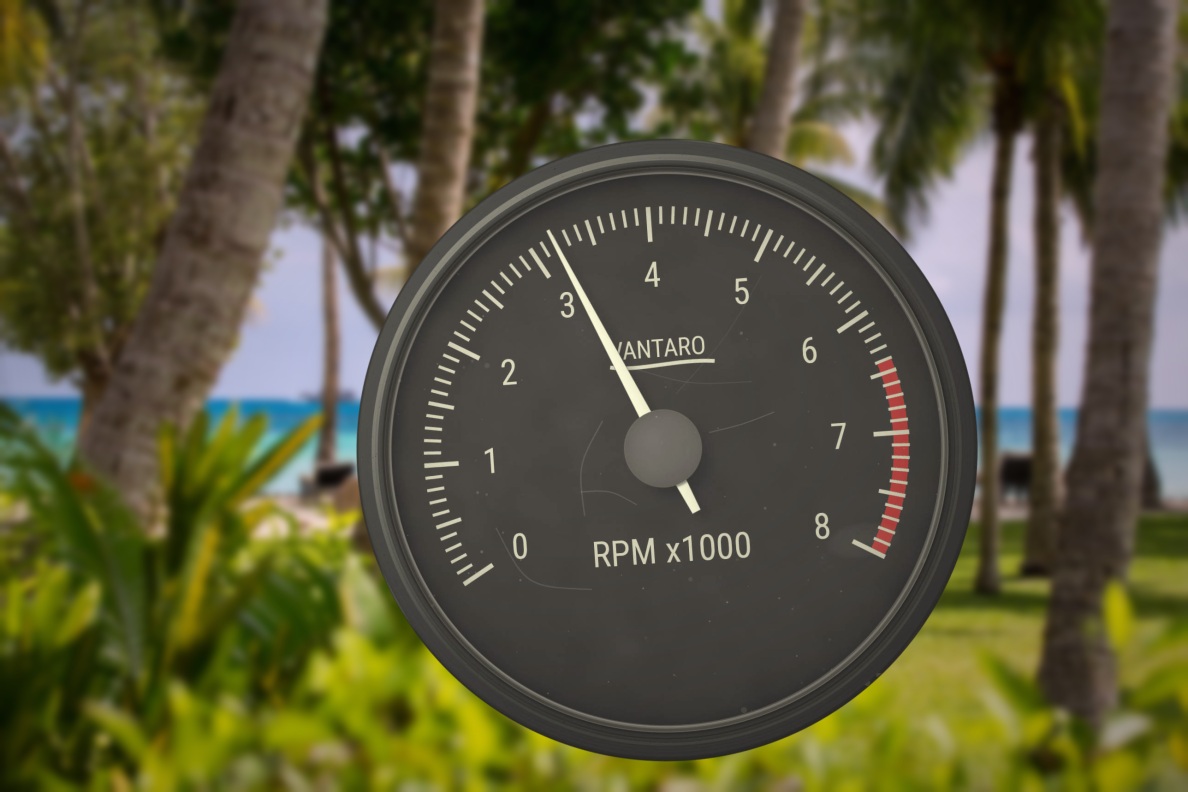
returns 3200 rpm
